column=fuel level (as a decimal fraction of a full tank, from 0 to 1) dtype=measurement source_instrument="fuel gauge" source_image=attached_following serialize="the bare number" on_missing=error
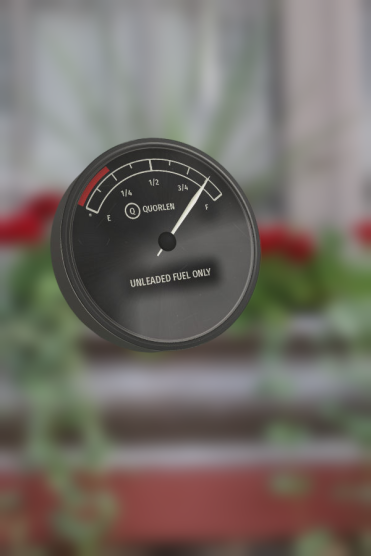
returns 0.875
